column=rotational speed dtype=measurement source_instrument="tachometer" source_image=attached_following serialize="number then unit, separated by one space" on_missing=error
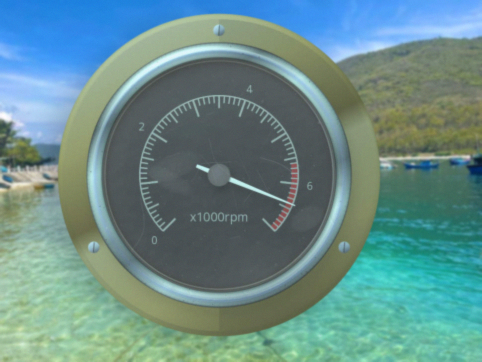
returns 6400 rpm
